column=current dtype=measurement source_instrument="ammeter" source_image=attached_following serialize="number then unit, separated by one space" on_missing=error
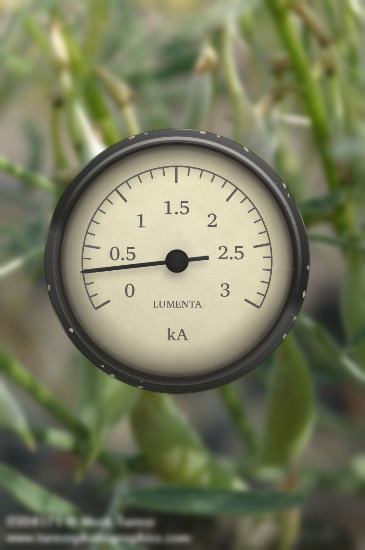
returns 0.3 kA
